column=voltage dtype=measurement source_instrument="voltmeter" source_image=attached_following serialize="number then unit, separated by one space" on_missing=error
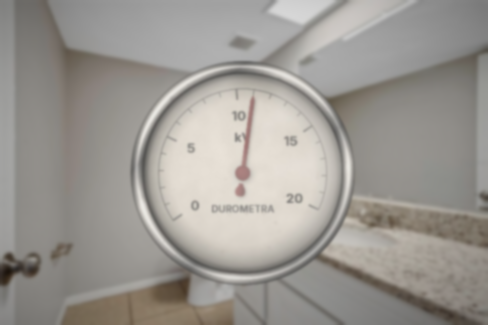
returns 11 kV
